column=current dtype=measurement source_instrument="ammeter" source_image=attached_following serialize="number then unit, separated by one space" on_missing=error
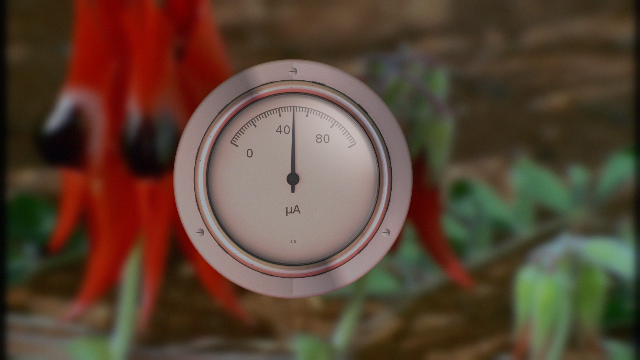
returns 50 µA
